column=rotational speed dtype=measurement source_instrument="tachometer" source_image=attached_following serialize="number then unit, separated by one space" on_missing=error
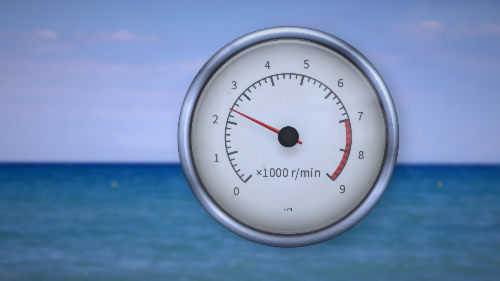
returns 2400 rpm
